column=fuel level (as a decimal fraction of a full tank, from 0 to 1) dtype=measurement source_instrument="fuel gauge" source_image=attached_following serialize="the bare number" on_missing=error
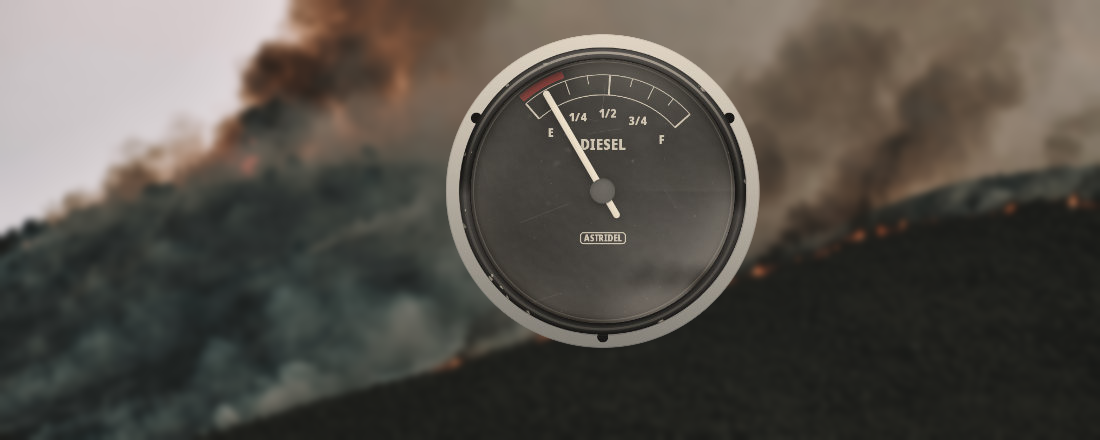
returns 0.125
